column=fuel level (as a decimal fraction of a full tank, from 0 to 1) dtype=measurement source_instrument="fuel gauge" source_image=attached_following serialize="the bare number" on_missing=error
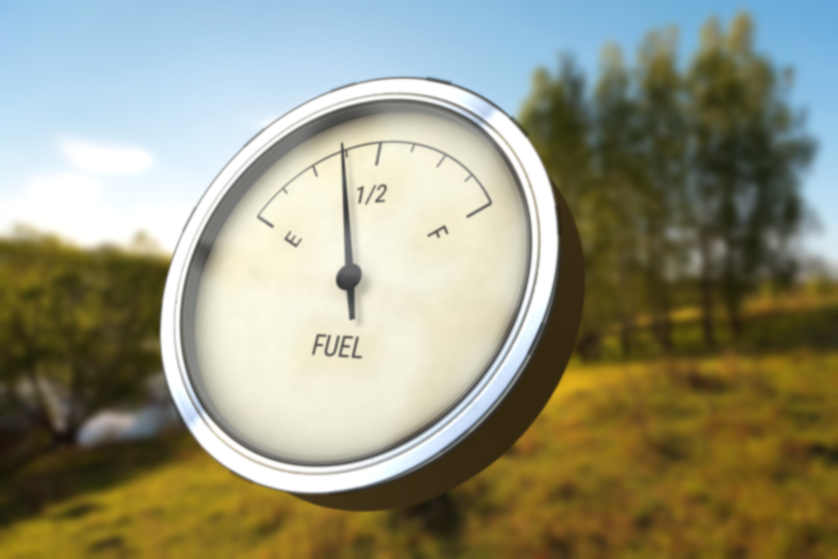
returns 0.375
